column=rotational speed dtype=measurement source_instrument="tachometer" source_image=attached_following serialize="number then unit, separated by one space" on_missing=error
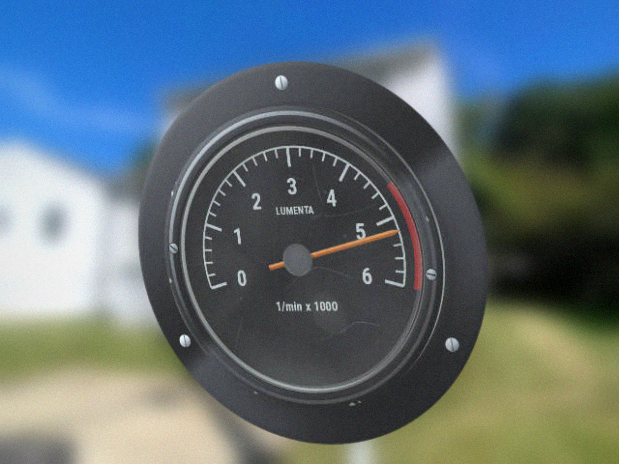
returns 5200 rpm
